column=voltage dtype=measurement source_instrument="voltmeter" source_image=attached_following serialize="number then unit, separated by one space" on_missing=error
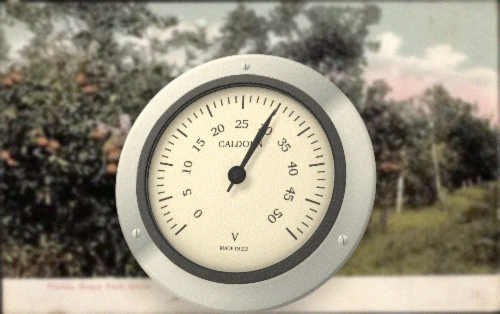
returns 30 V
